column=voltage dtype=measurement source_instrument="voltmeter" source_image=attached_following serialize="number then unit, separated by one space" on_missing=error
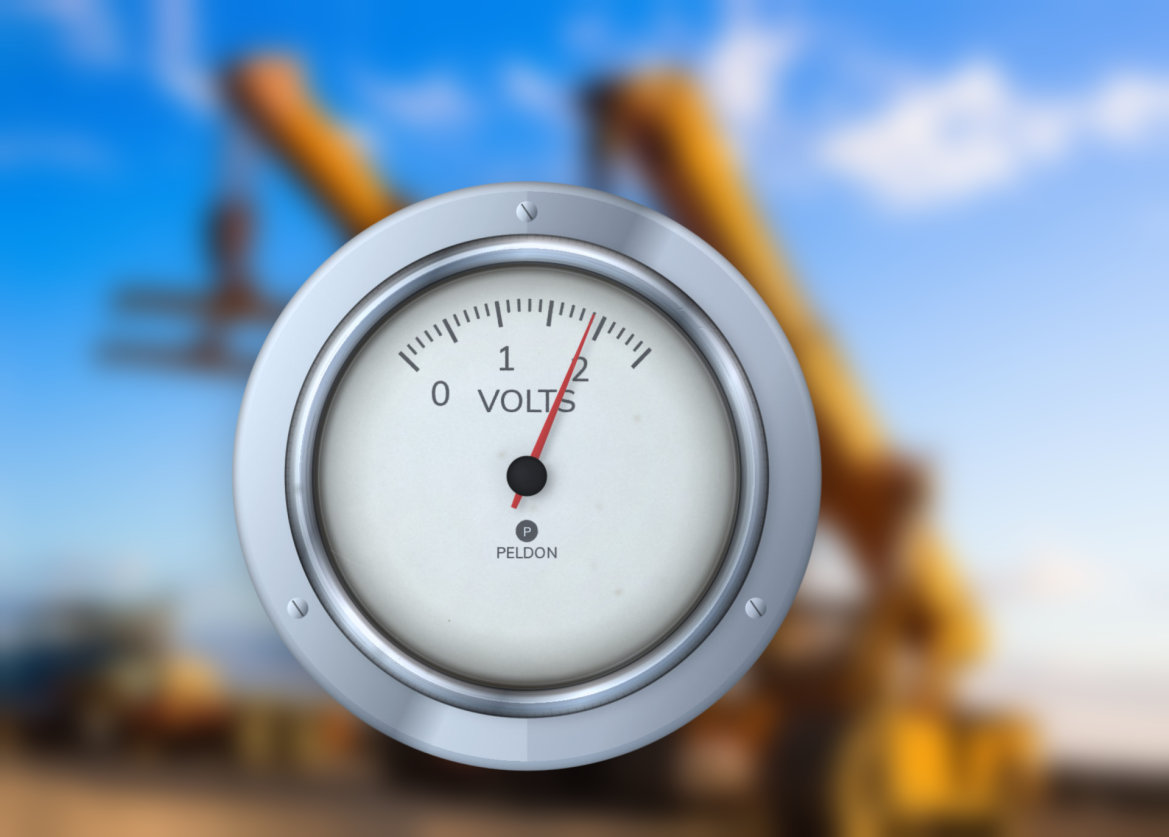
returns 1.9 V
